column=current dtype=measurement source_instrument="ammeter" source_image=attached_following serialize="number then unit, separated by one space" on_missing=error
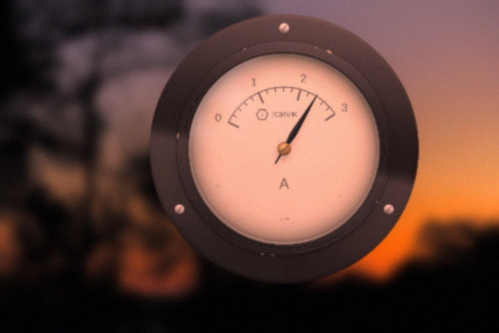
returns 2.4 A
